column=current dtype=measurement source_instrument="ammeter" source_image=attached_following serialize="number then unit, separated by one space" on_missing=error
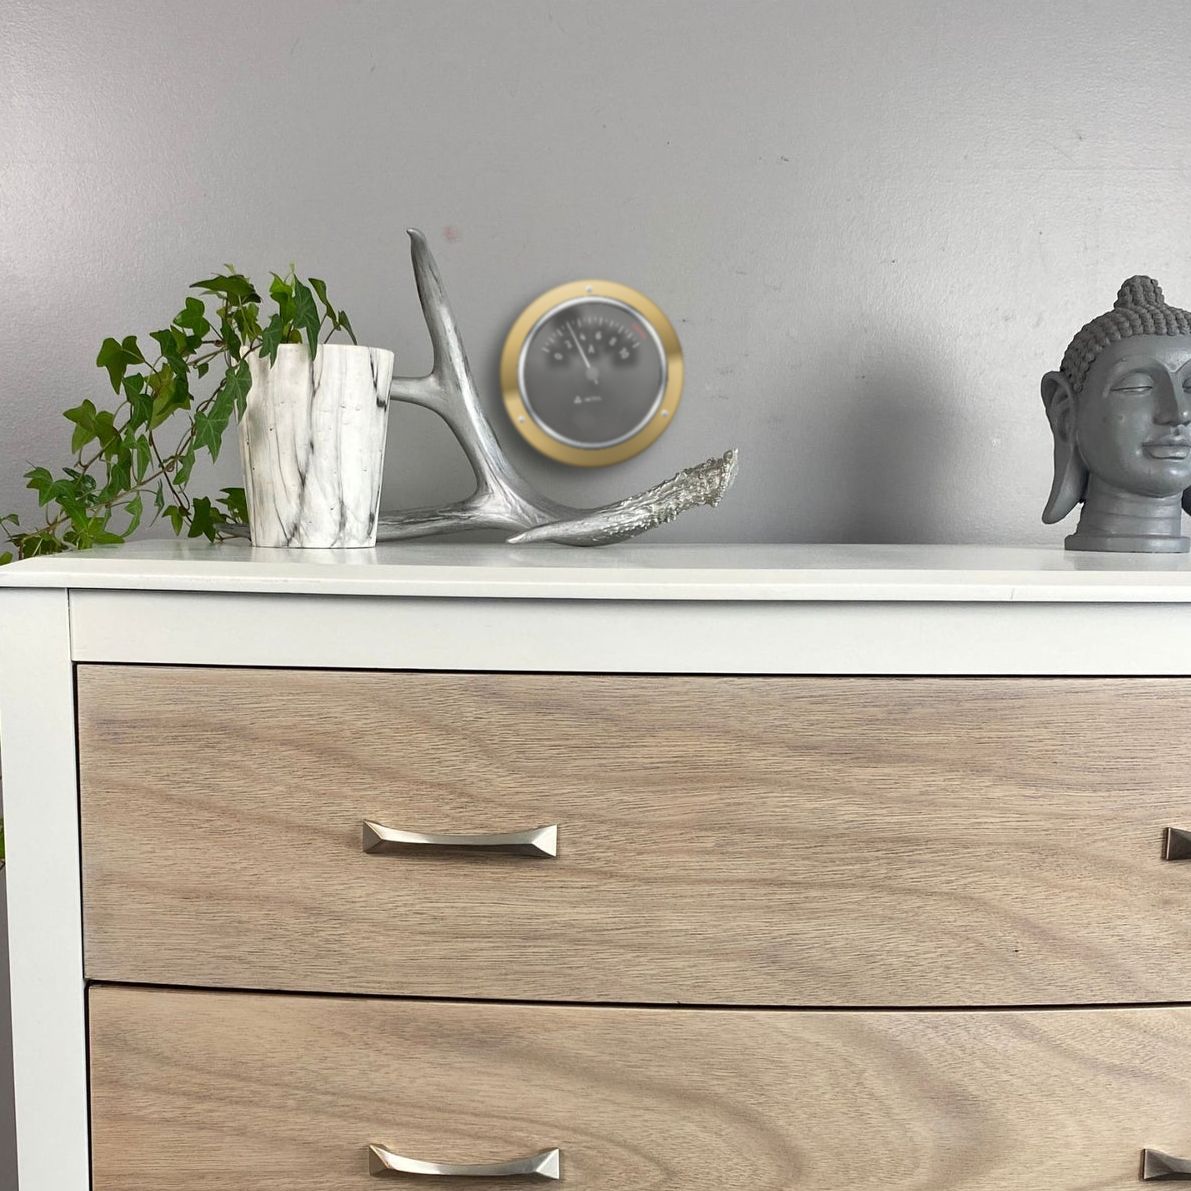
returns 3 A
